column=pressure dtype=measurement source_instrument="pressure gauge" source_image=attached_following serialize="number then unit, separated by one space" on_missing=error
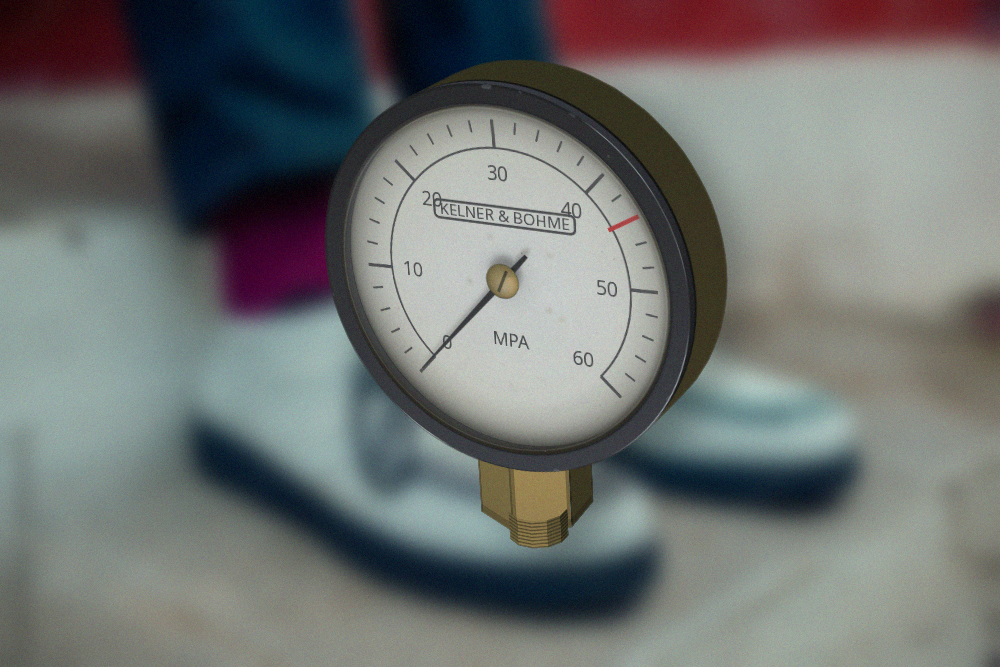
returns 0 MPa
